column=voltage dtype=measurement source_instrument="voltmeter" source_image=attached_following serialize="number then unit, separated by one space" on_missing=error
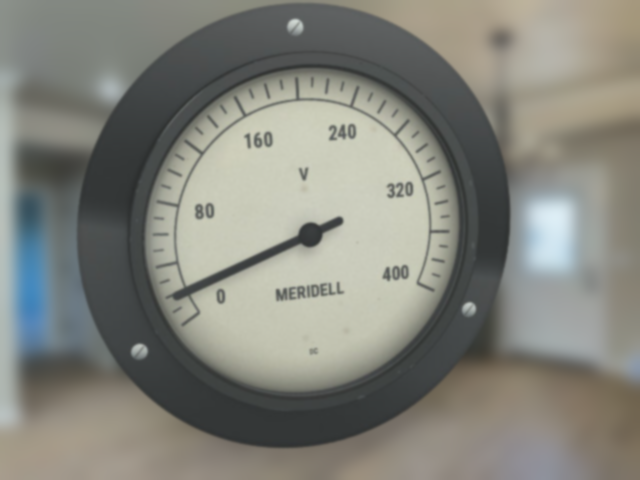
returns 20 V
